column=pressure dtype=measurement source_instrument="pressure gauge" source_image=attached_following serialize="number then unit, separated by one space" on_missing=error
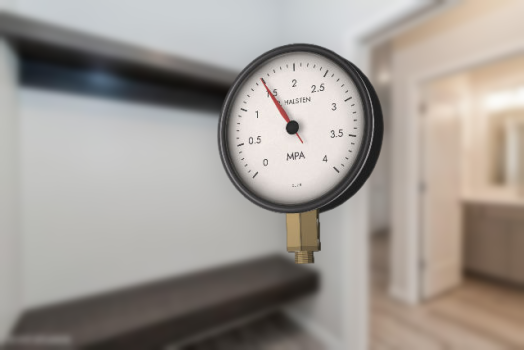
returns 1.5 MPa
